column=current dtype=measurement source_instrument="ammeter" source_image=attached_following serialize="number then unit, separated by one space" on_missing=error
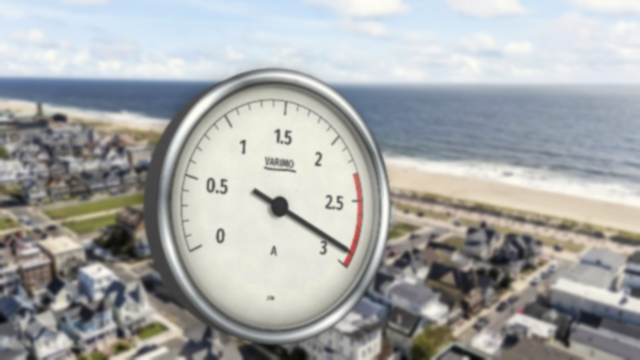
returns 2.9 A
